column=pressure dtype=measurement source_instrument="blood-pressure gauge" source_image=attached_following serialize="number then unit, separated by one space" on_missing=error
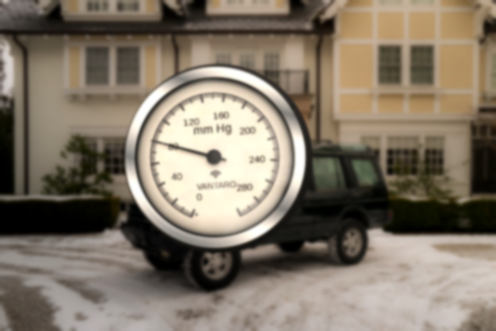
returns 80 mmHg
